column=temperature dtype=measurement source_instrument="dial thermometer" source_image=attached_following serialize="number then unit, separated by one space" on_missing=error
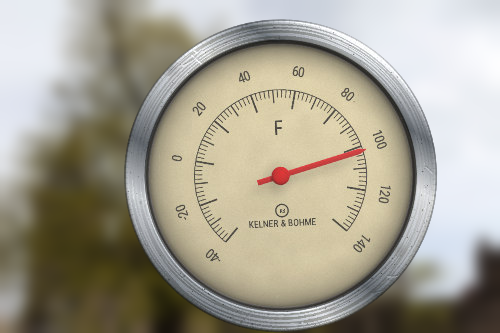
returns 102 °F
